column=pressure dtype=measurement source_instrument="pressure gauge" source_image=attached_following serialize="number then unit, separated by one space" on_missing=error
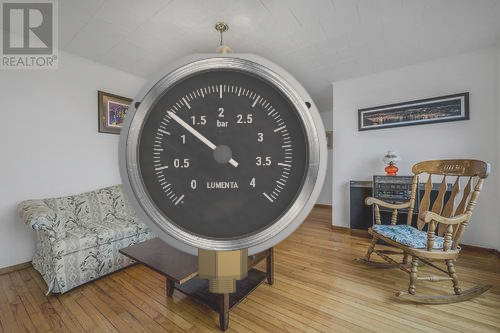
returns 1.25 bar
